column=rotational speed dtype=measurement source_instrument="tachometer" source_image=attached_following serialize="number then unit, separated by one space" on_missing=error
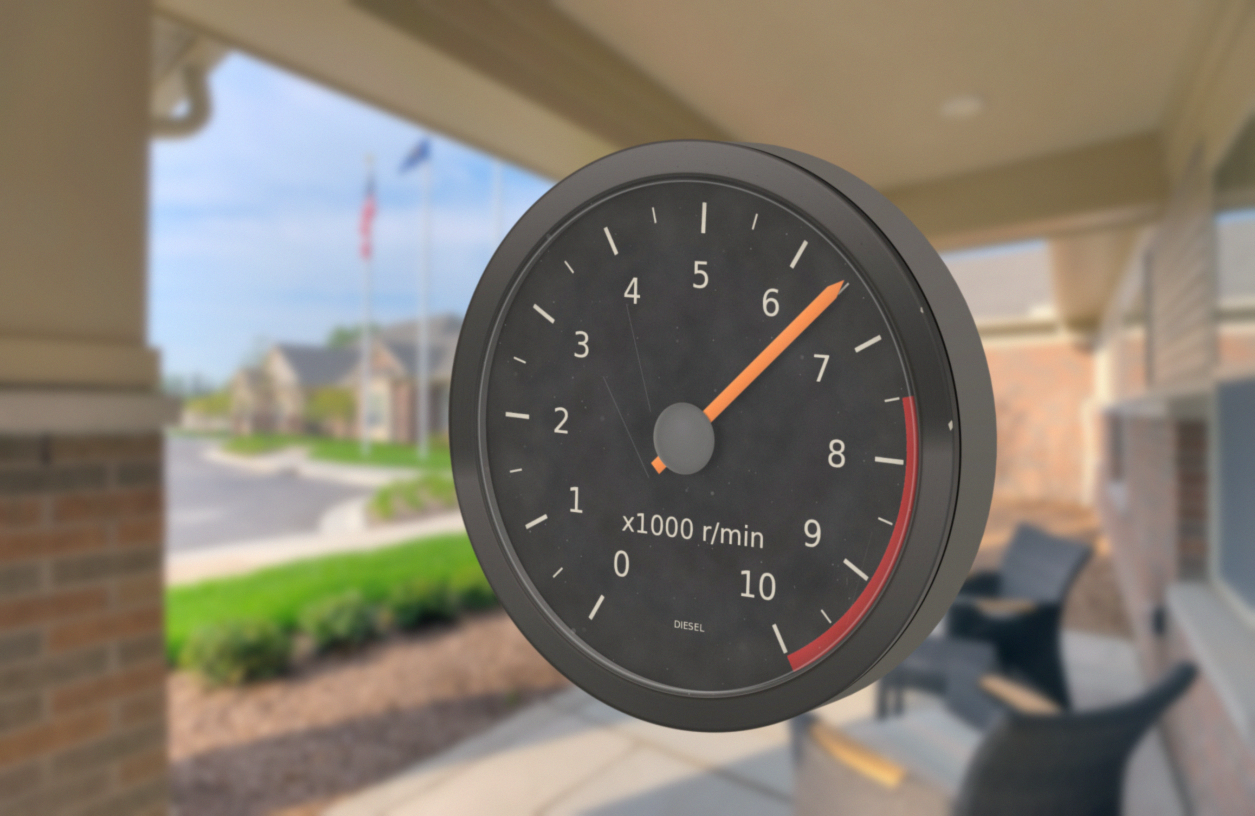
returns 6500 rpm
